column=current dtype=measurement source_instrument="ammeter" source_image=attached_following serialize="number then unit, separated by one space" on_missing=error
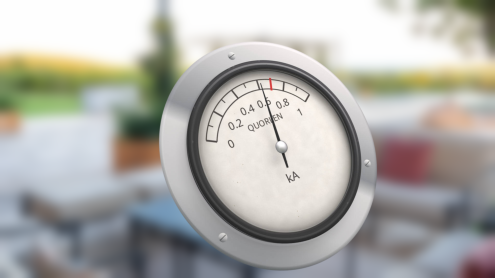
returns 0.6 kA
